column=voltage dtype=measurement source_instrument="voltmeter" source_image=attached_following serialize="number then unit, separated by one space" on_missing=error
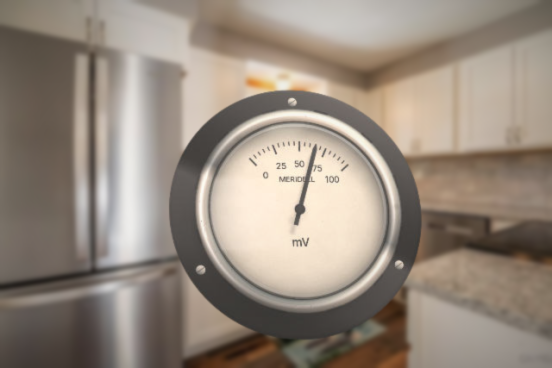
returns 65 mV
